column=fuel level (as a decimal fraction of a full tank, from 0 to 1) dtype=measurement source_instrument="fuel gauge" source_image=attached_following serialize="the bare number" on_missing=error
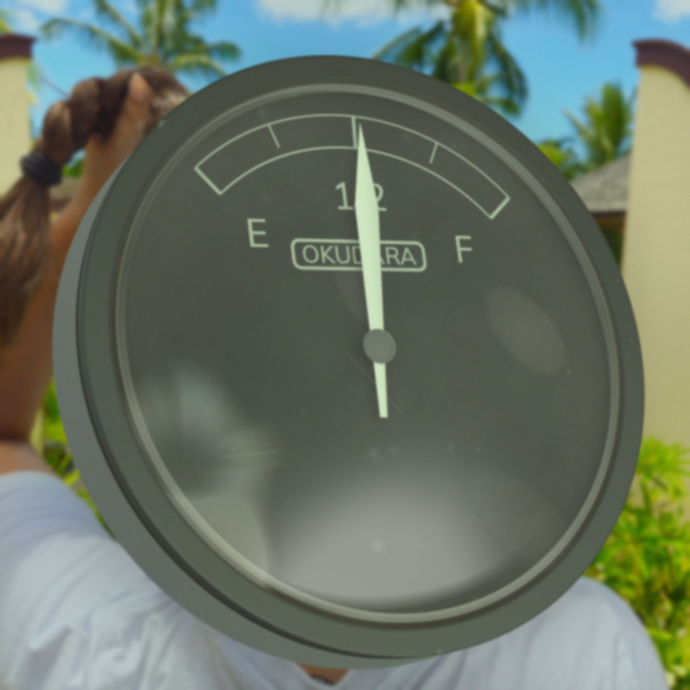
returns 0.5
